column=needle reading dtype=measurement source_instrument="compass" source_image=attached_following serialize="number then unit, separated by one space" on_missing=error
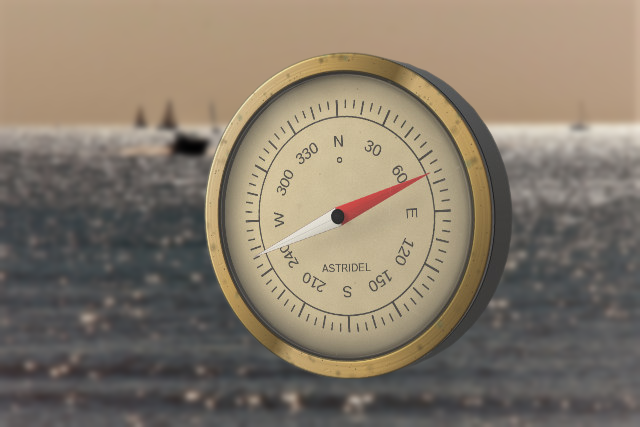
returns 70 °
